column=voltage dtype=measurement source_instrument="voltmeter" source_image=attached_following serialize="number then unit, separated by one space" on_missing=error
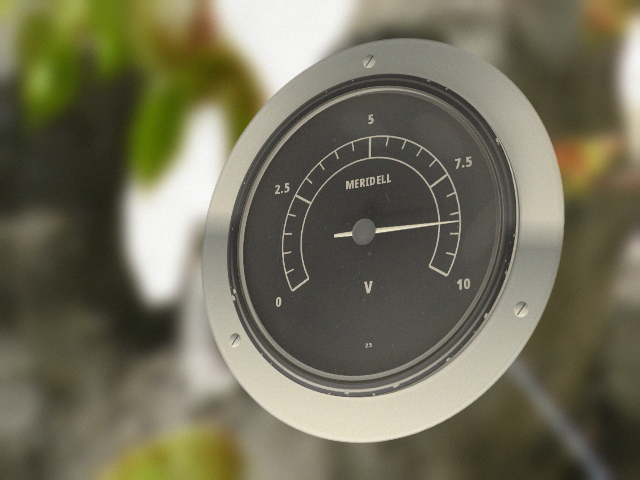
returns 8.75 V
